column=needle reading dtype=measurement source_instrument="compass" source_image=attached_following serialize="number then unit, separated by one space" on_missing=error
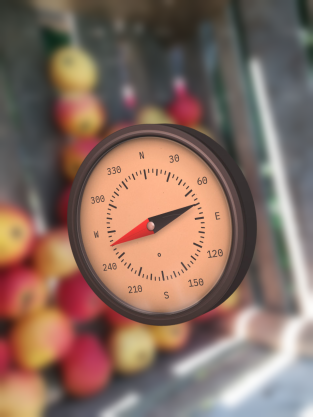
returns 255 °
